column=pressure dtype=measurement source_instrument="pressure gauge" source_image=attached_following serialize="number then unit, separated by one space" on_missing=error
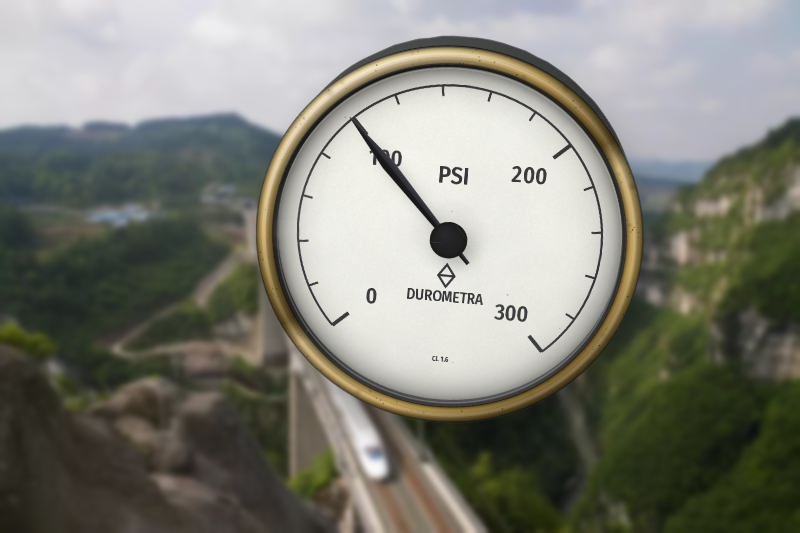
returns 100 psi
